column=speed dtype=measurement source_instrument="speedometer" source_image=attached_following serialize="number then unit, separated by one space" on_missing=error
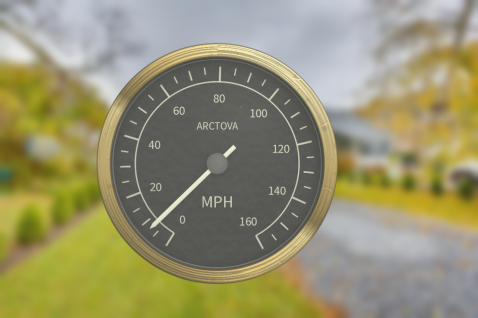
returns 7.5 mph
